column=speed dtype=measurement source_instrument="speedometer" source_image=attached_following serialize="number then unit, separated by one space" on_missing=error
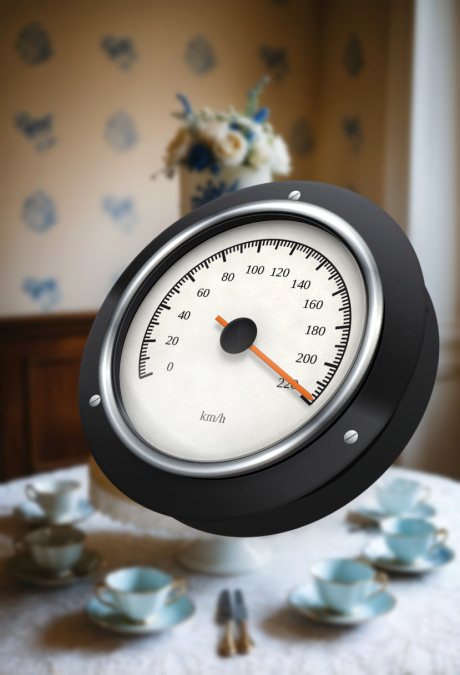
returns 218 km/h
